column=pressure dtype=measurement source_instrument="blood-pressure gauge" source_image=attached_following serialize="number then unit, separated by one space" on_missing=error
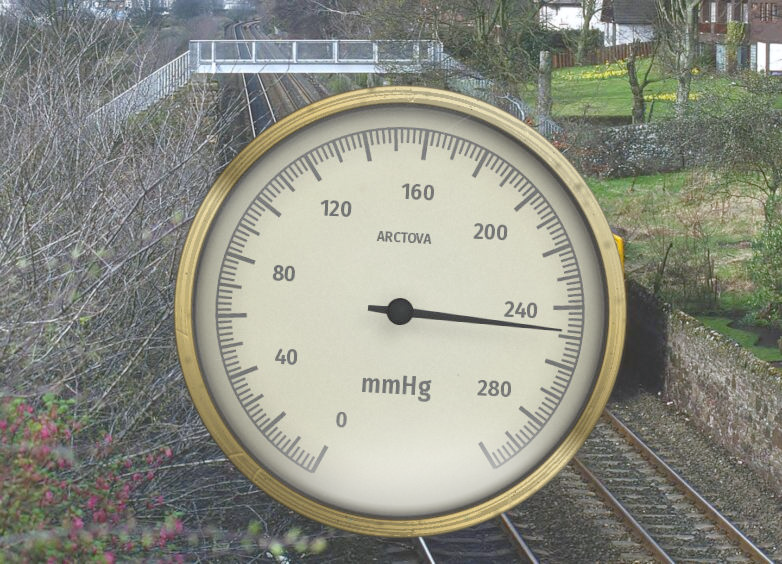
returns 248 mmHg
